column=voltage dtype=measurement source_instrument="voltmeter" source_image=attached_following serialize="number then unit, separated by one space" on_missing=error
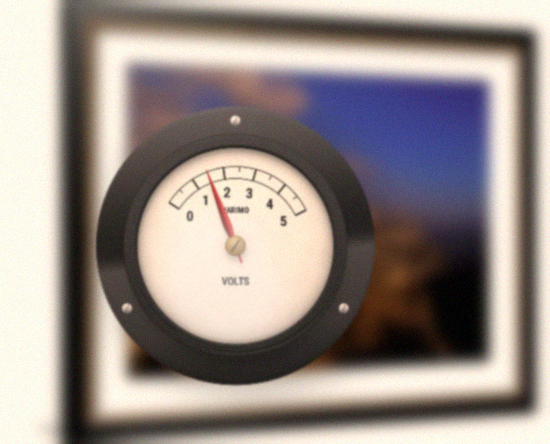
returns 1.5 V
